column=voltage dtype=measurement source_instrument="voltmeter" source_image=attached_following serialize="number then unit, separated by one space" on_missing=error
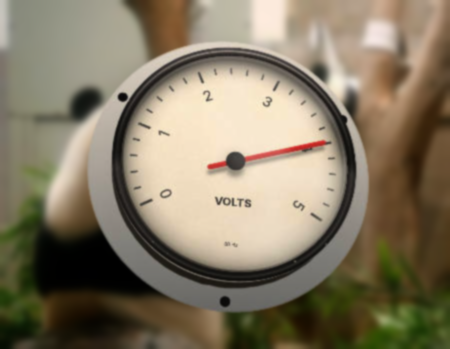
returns 4 V
